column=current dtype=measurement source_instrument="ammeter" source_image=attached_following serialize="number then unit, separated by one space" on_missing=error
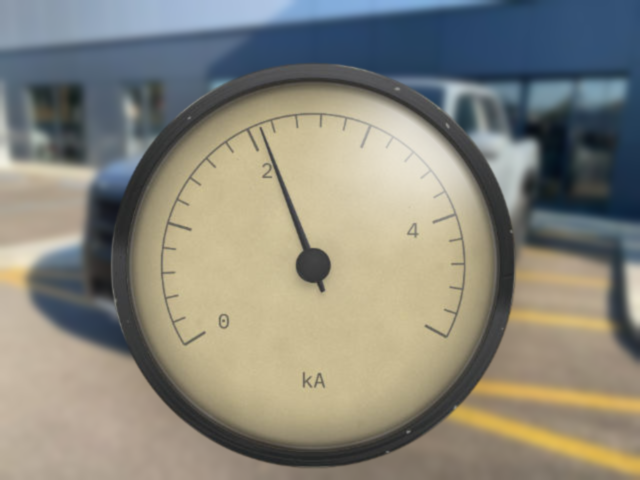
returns 2.1 kA
